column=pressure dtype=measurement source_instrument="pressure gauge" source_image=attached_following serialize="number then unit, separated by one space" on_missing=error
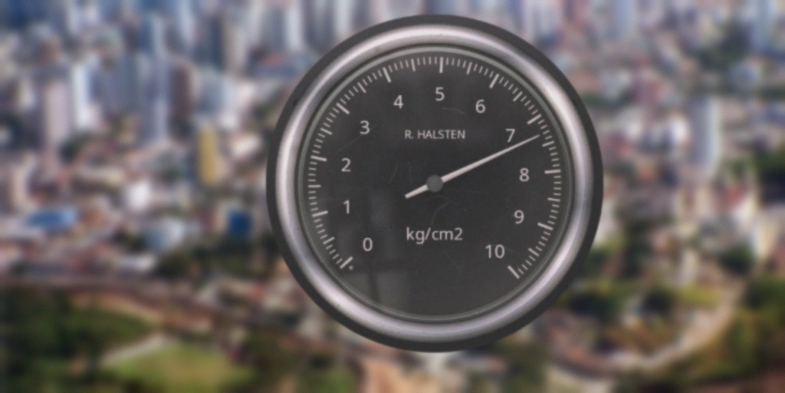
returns 7.3 kg/cm²
